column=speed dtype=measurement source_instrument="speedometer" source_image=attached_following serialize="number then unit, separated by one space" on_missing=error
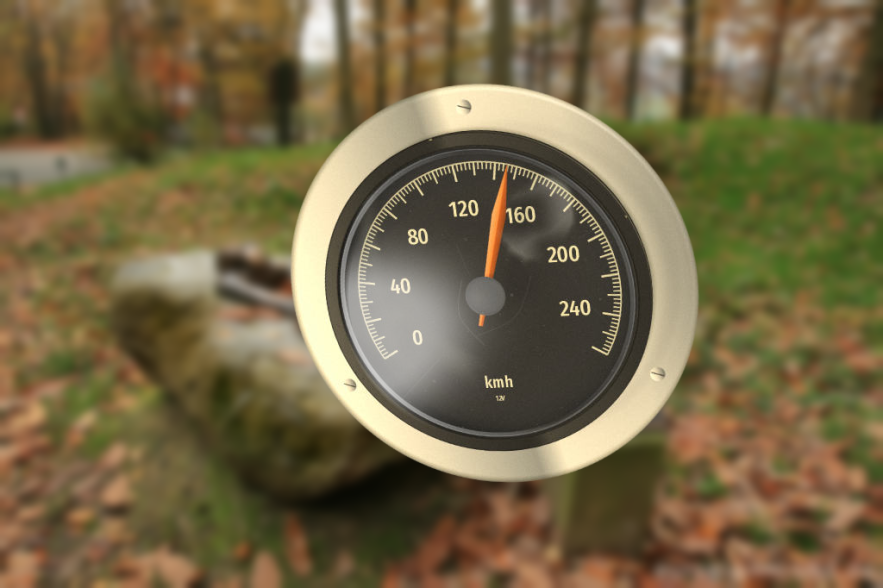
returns 146 km/h
